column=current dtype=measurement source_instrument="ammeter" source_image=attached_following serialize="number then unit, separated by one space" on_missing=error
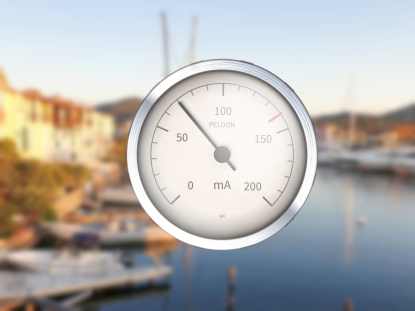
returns 70 mA
